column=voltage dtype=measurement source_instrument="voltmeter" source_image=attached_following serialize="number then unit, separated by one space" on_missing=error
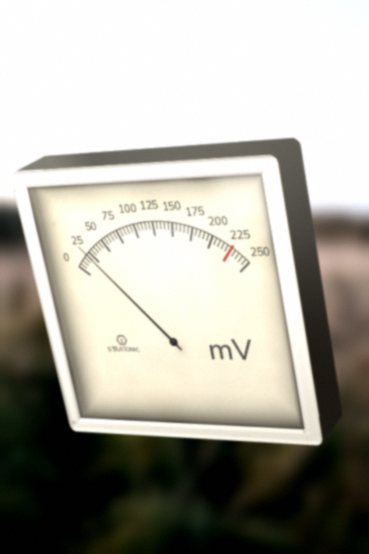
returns 25 mV
